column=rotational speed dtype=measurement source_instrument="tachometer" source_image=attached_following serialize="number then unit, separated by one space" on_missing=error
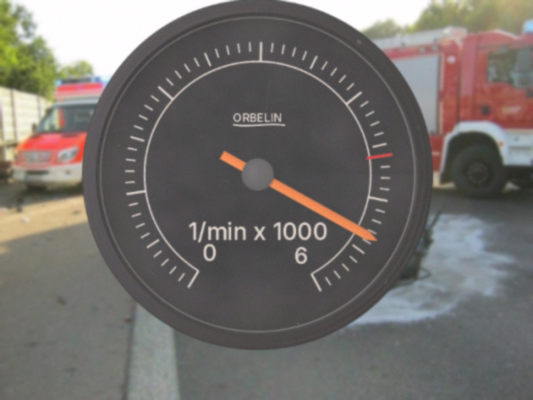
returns 5350 rpm
